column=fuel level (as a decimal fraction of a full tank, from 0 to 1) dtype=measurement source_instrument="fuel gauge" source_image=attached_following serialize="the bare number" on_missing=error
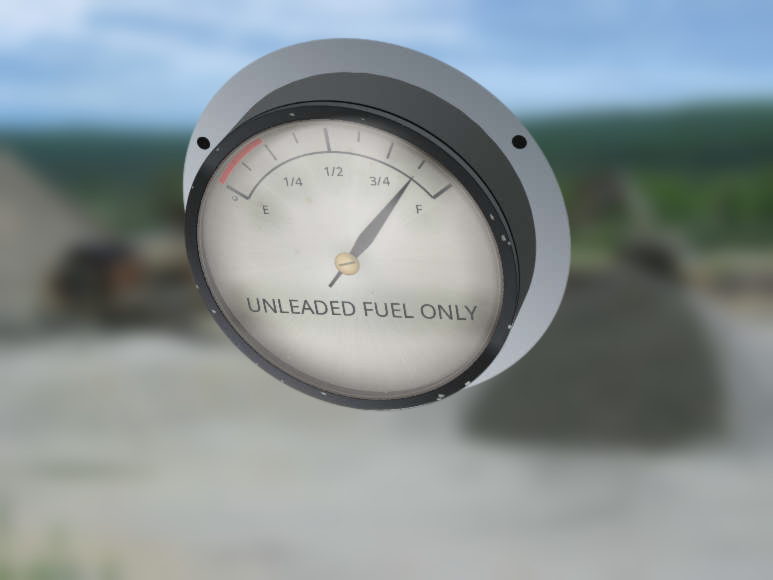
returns 0.875
